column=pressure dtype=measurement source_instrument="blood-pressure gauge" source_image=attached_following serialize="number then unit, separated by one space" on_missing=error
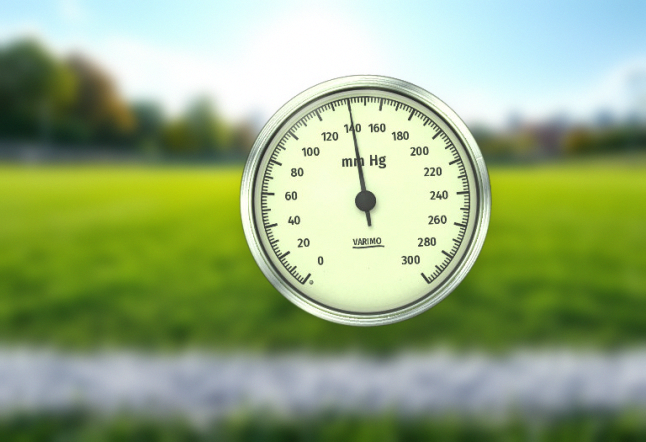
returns 140 mmHg
